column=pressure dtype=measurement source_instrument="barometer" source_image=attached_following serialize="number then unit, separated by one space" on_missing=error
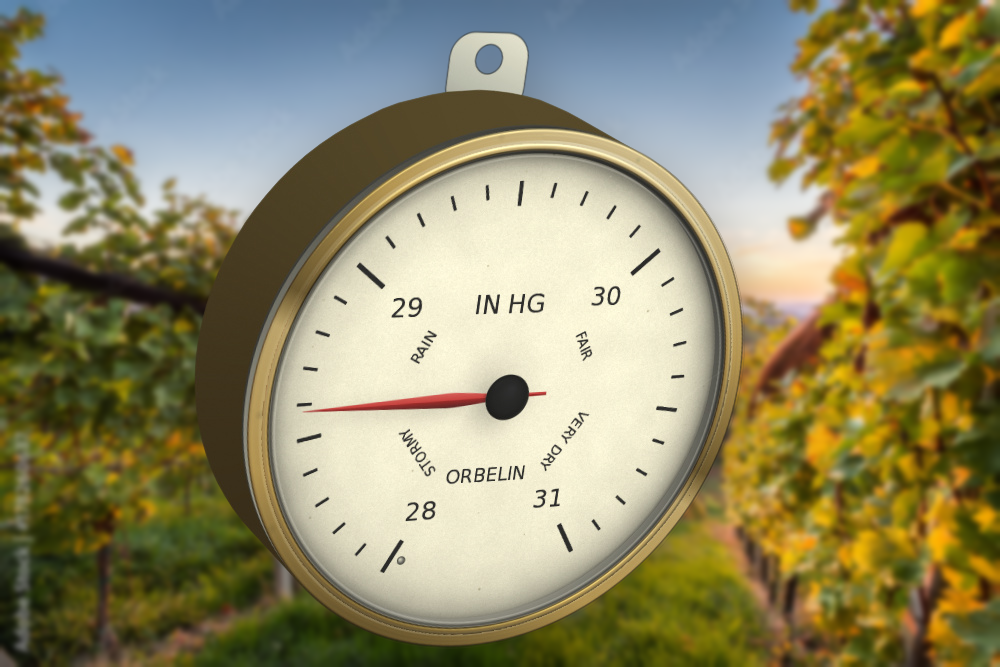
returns 28.6 inHg
